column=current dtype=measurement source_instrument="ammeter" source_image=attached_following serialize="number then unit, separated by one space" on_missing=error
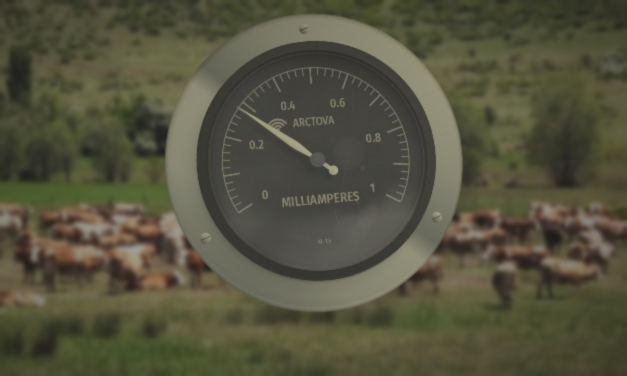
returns 0.28 mA
